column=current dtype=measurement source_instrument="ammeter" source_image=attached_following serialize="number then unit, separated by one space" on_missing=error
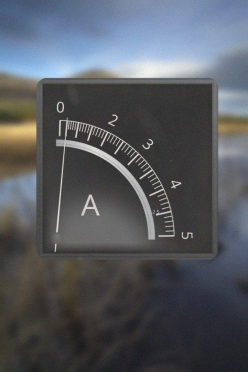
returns 0.5 A
